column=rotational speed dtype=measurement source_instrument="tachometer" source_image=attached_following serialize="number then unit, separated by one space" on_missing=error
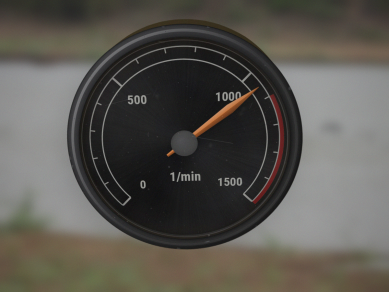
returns 1050 rpm
